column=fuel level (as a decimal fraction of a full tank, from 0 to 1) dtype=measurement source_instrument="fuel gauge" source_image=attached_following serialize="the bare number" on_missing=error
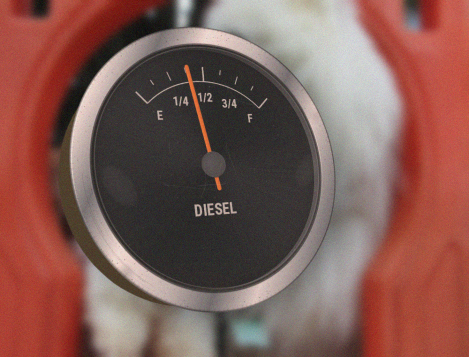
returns 0.375
